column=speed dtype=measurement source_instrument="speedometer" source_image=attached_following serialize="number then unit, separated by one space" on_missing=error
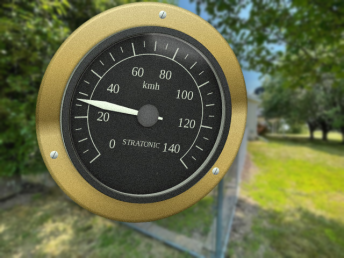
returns 27.5 km/h
